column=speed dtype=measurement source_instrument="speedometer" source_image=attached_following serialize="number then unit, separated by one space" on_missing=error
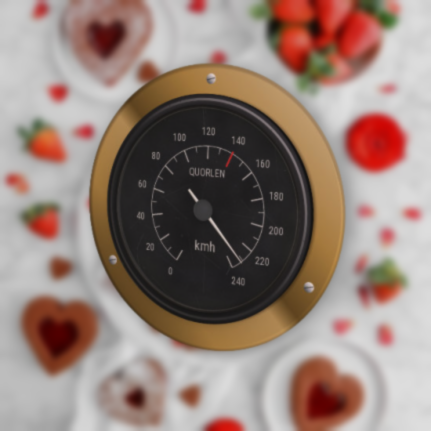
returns 230 km/h
